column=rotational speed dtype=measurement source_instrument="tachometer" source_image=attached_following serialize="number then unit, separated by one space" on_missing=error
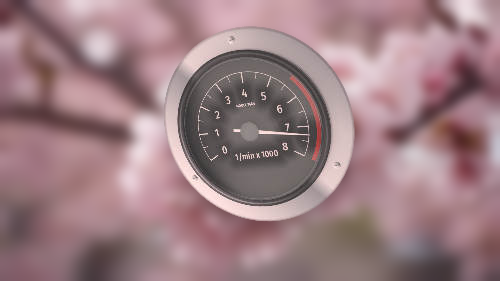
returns 7250 rpm
